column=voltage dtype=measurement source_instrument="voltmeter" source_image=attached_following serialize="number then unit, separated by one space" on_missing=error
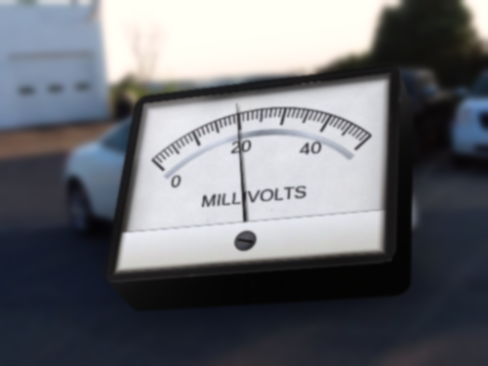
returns 20 mV
